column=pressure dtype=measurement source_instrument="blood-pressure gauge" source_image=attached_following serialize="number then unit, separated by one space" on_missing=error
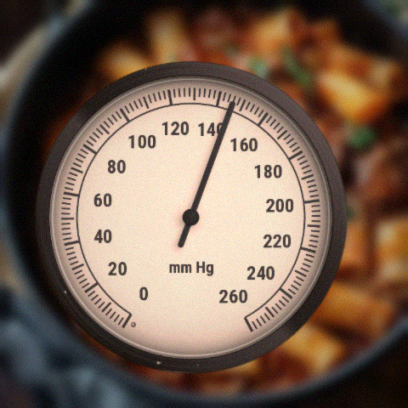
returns 146 mmHg
